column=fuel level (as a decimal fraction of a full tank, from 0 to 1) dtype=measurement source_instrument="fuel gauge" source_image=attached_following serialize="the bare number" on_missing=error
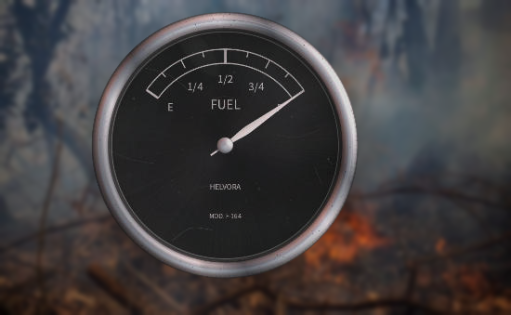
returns 1
